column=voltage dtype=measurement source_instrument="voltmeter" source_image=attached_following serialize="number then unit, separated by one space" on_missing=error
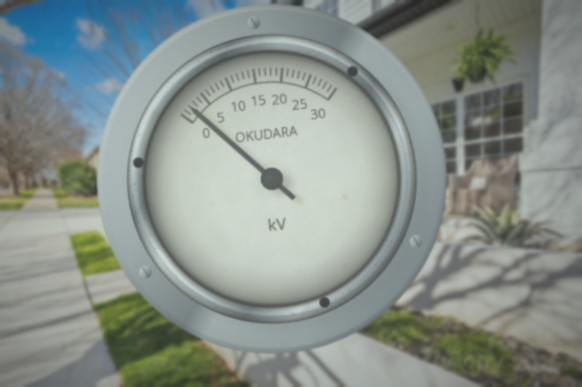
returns 2 kV
